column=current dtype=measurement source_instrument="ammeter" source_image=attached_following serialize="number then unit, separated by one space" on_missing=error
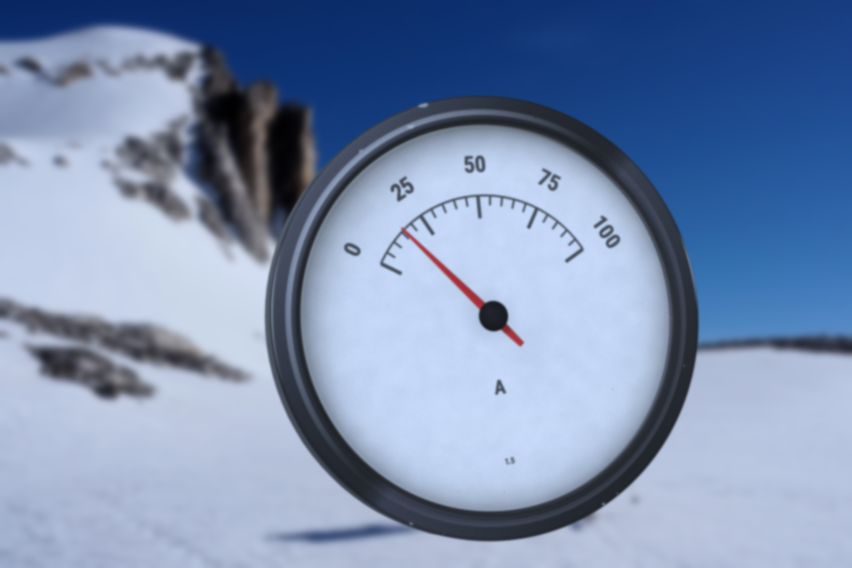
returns 15 A
